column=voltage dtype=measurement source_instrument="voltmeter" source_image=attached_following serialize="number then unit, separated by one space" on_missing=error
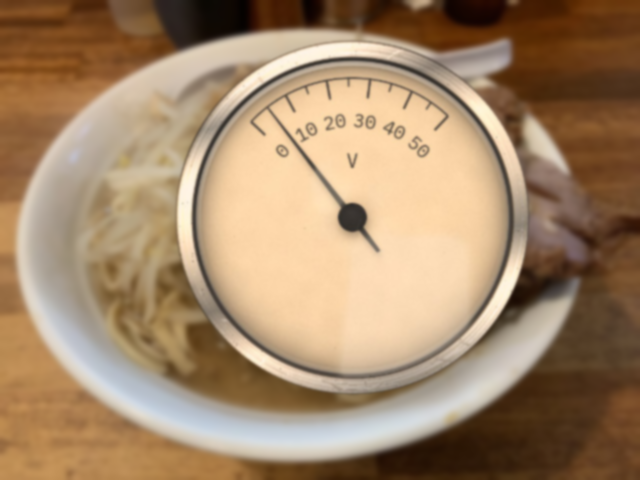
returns 5 V
